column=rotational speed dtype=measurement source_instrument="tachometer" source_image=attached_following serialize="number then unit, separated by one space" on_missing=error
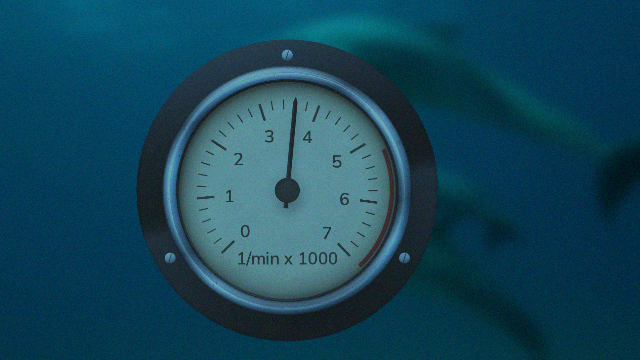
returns 3600 rpm
